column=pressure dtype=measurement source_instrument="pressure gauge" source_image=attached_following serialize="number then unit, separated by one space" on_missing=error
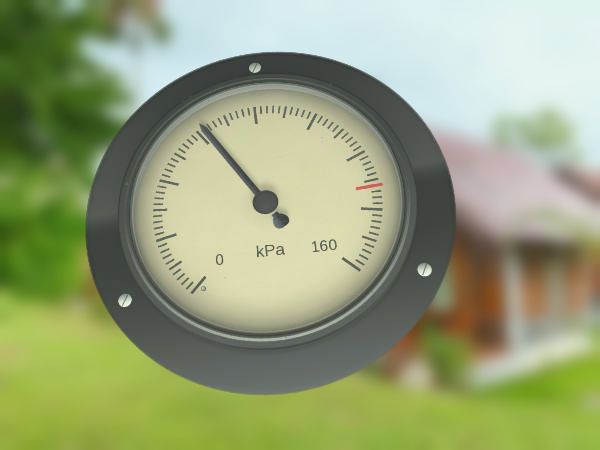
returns 62 kPa
